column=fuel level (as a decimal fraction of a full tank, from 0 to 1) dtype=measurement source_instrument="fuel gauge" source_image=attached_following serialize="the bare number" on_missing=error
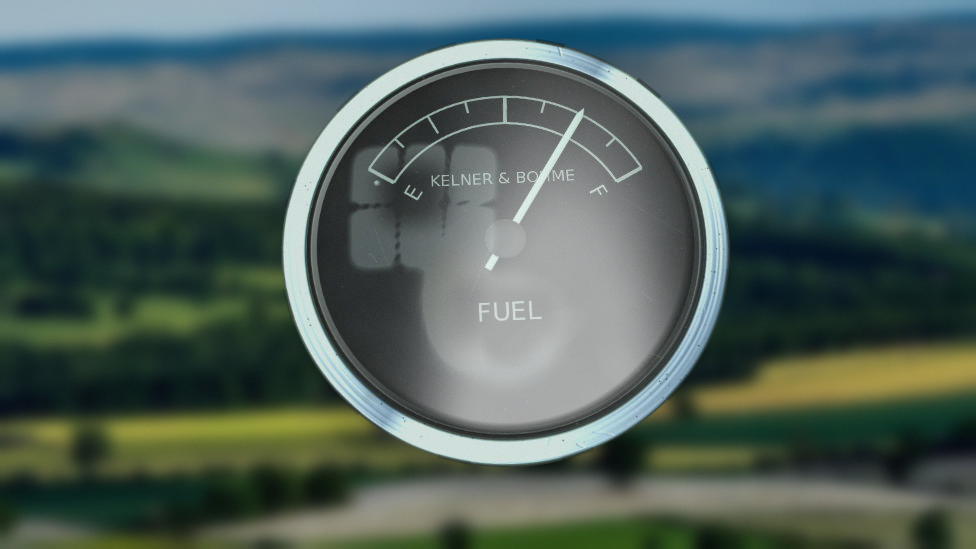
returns 0.75
